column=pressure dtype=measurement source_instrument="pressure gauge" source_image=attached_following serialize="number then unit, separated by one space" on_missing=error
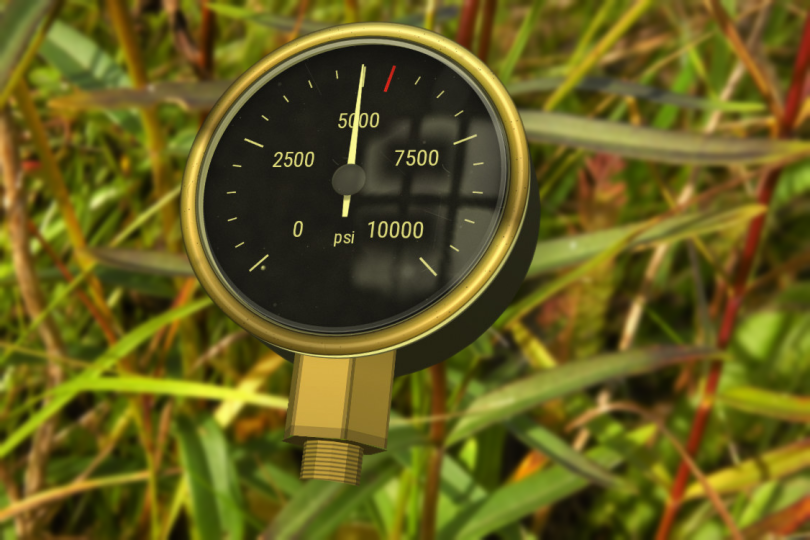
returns 5000 psi
